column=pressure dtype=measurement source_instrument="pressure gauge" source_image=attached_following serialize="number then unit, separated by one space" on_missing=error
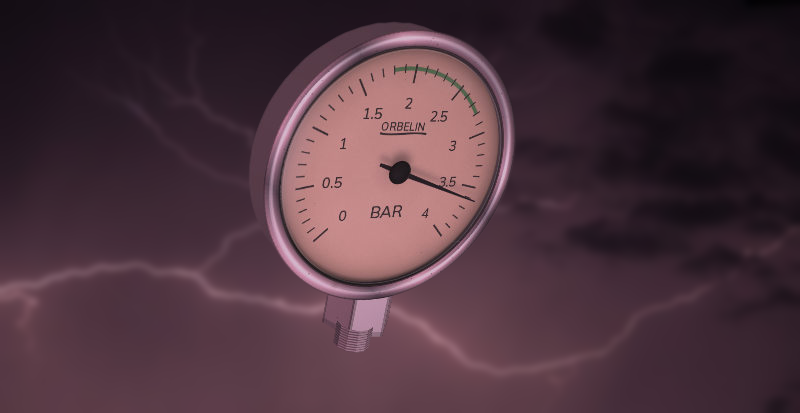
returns 3.6 bar
